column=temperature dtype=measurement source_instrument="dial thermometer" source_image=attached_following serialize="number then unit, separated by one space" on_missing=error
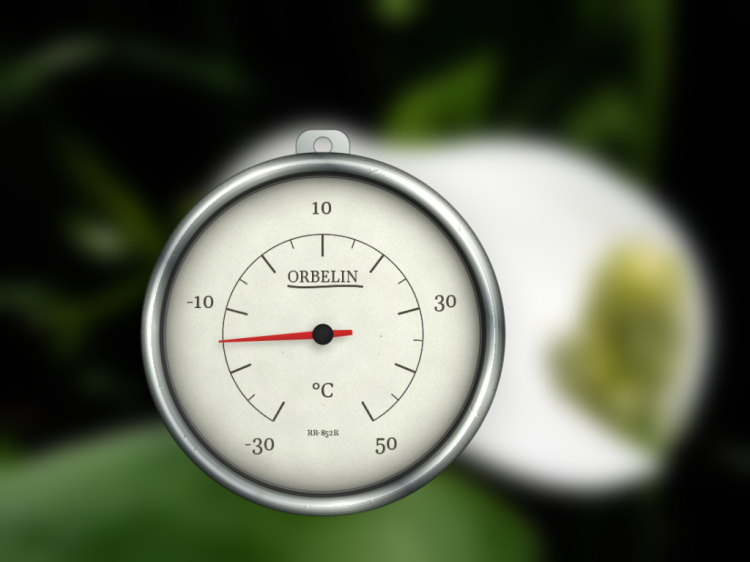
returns -15 °C
